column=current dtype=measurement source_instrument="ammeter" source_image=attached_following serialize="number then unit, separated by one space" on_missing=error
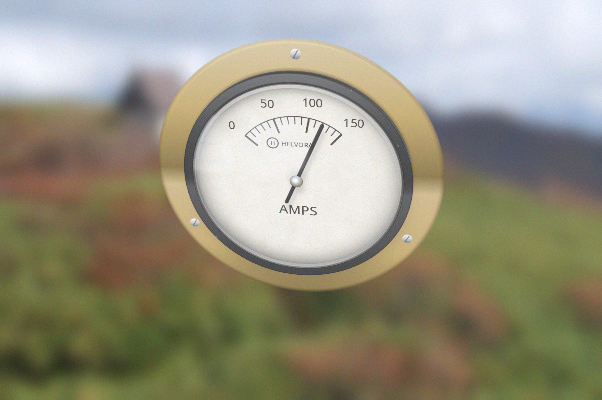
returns 120 A
